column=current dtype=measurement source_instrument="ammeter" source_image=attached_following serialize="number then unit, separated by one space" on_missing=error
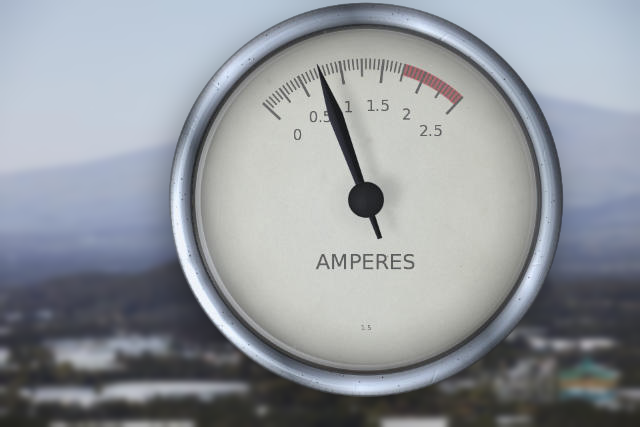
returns 0.75 A
